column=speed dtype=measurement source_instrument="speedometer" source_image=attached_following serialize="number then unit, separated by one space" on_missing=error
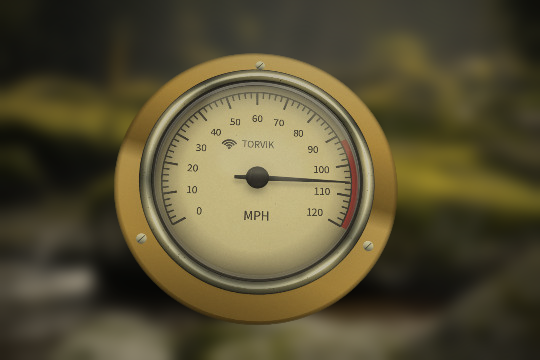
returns 106 mph
